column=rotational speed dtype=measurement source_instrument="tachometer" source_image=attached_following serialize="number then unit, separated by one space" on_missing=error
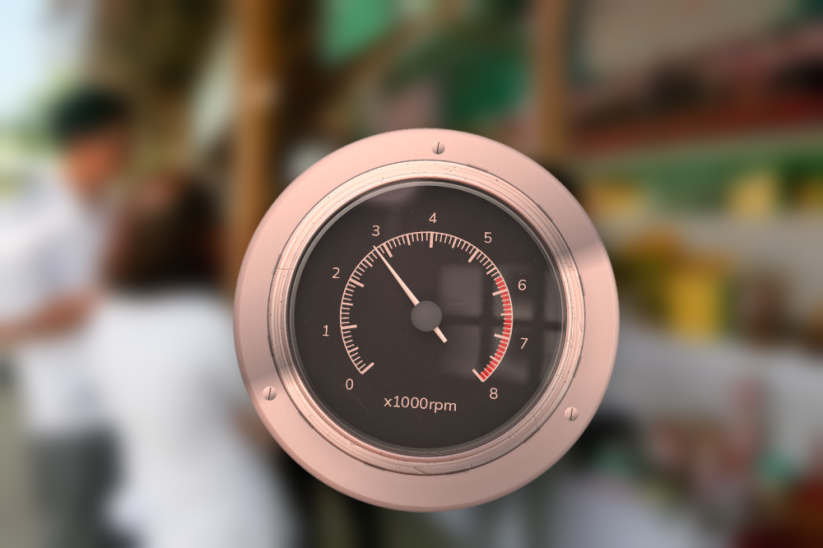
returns 2800 rpm
